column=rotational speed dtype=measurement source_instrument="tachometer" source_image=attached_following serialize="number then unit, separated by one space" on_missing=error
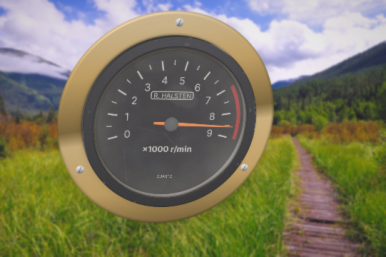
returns 8500 rpm
